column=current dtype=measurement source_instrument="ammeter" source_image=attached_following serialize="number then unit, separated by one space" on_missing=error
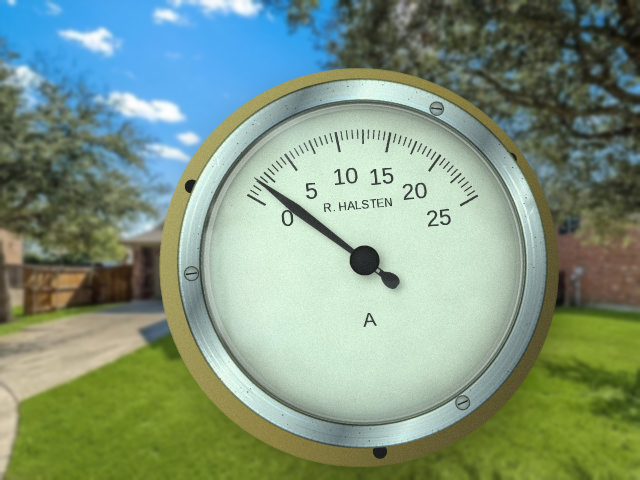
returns 1.5 A
